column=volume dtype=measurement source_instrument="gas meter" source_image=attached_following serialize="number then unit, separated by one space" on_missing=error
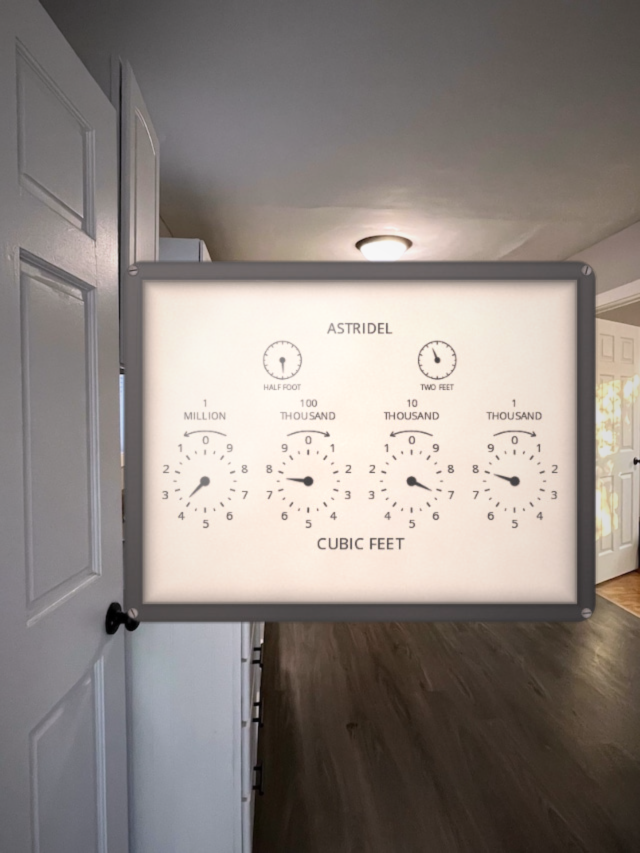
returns 376800 ft³
